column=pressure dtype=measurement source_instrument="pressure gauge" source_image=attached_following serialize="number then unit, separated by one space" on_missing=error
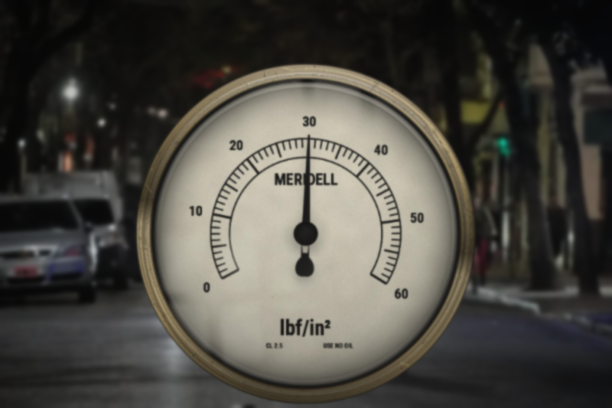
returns 30 psi
